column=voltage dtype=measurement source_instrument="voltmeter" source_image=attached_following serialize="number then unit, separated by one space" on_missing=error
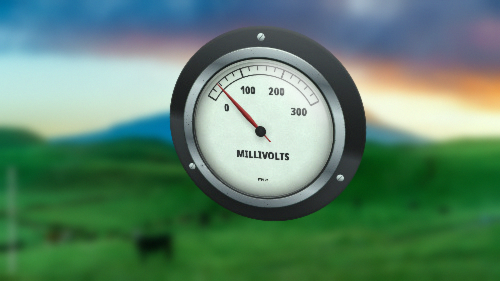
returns 40 mV
